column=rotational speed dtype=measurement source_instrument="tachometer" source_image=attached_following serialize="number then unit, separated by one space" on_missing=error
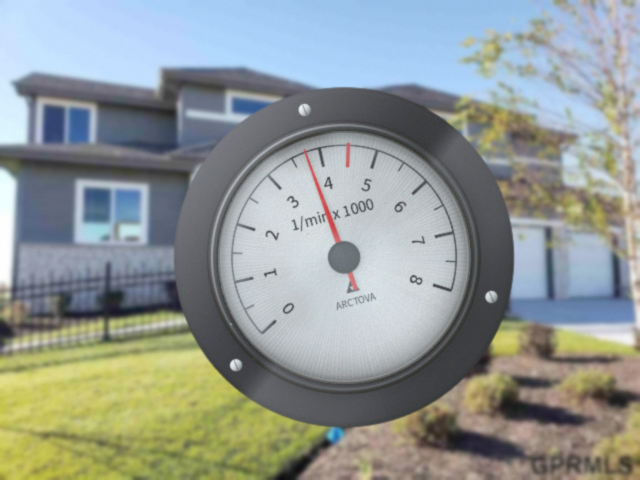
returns 3750 rpm
